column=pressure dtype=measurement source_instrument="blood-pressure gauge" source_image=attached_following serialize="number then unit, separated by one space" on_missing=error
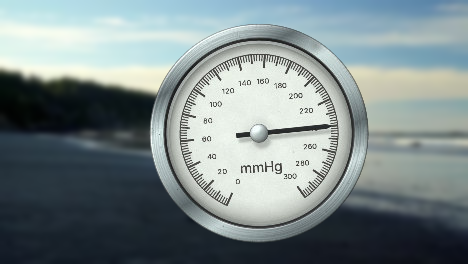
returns 240 mmHg
